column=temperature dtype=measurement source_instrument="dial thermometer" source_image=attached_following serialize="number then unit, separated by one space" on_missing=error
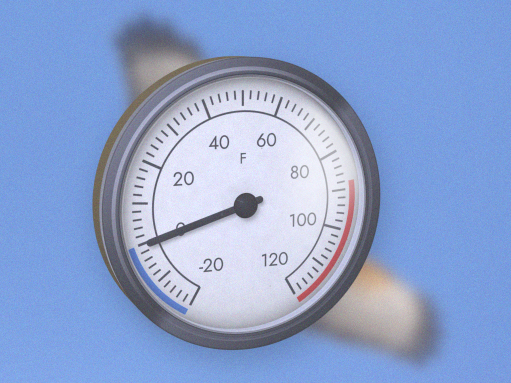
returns 0 °F
